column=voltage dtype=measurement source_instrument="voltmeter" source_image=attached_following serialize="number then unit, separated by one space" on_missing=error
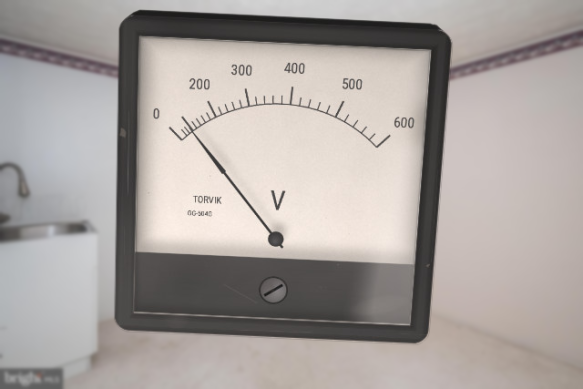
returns 100 V
